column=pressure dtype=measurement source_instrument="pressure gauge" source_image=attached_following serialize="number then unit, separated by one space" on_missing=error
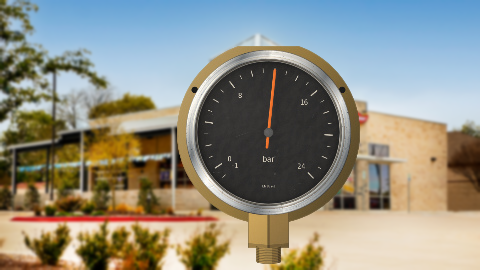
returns 12 bar
